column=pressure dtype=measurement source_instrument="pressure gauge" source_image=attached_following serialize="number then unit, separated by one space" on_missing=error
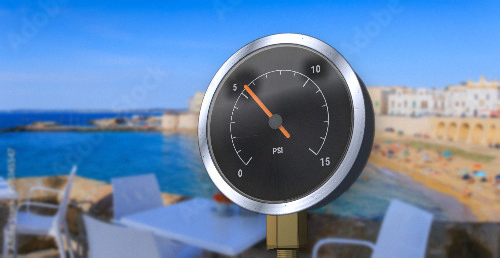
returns 5.5 psi
